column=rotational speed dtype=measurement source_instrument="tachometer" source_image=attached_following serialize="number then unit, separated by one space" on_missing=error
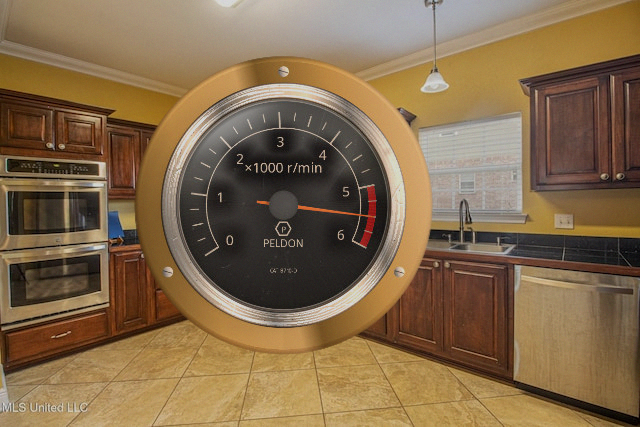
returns 5500 rpm
